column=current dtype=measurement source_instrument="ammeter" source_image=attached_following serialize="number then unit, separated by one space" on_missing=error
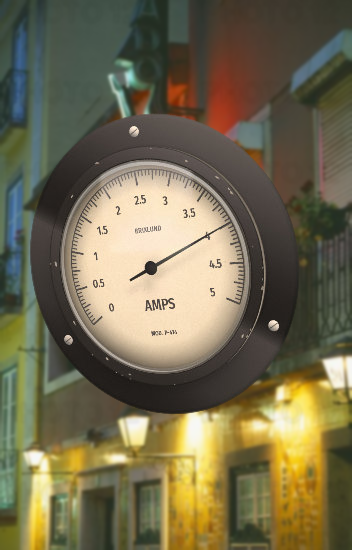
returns 4 A
